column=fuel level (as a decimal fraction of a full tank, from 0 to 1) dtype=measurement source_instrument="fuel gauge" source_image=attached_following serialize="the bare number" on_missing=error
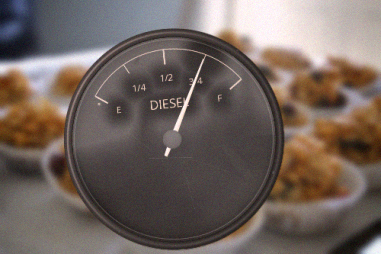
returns 0.75
